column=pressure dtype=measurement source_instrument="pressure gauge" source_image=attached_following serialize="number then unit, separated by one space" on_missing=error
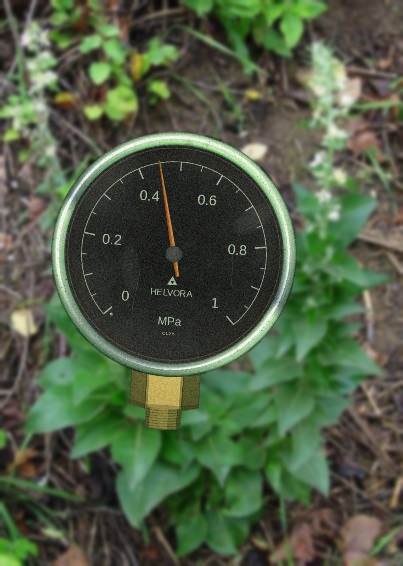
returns 0.45 MPa
